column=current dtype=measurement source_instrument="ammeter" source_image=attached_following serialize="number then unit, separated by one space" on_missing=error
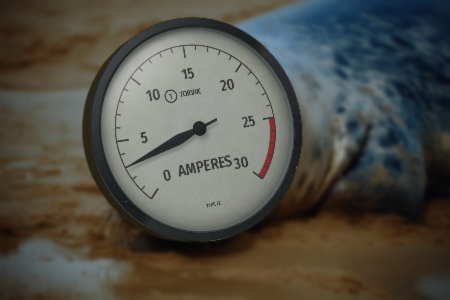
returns 3 A
